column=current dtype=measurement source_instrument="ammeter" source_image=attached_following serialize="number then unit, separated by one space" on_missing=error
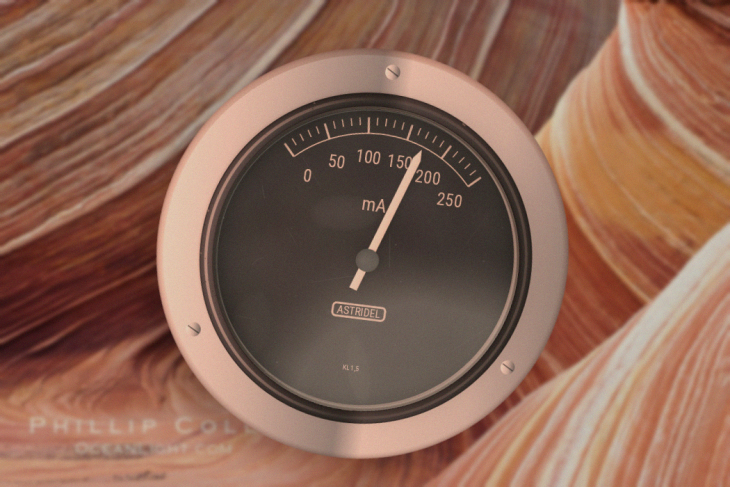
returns 170 mA
